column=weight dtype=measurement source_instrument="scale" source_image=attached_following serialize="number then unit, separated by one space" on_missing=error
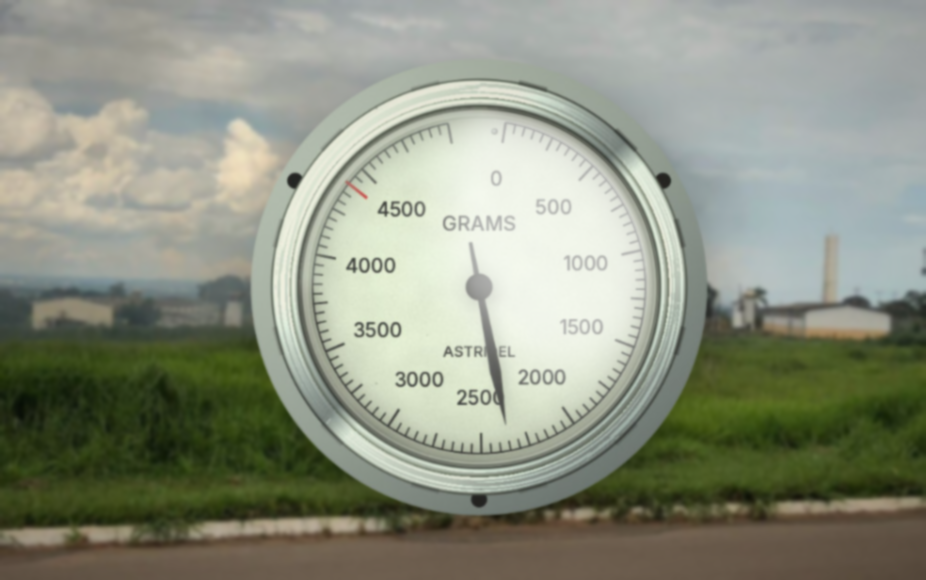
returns 2350 g
